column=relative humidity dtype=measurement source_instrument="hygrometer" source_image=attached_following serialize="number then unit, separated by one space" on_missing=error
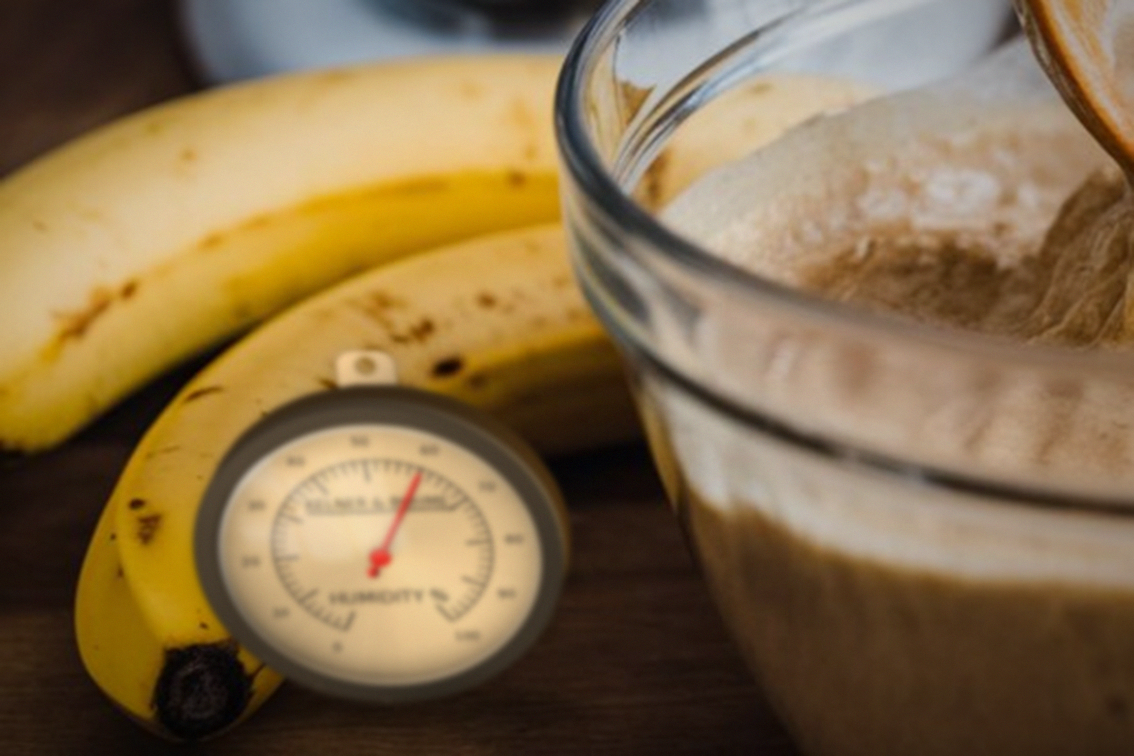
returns 60 %
